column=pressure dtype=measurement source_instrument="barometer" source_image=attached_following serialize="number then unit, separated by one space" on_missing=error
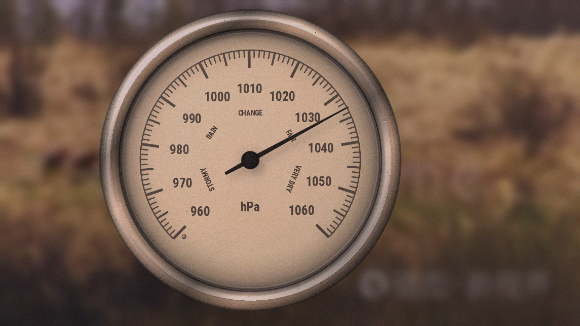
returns 1033 hPa
